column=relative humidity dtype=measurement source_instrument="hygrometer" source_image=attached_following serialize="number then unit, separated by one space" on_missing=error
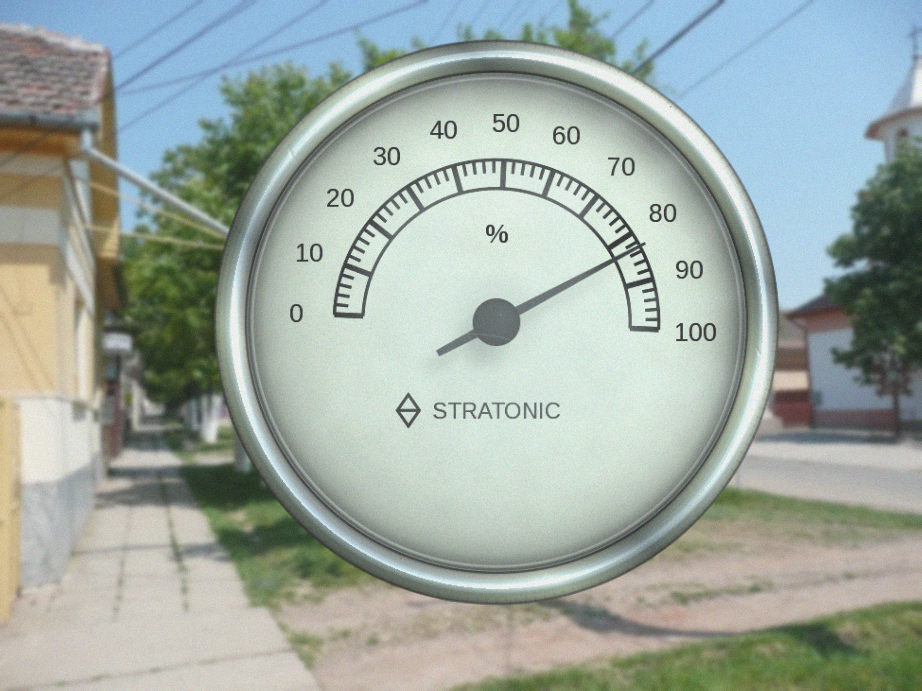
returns 83 %
